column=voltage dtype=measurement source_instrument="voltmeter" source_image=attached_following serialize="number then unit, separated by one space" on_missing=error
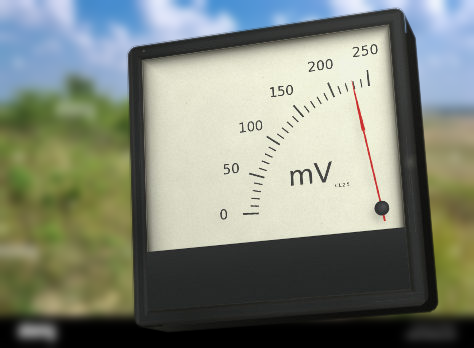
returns 230 mV
